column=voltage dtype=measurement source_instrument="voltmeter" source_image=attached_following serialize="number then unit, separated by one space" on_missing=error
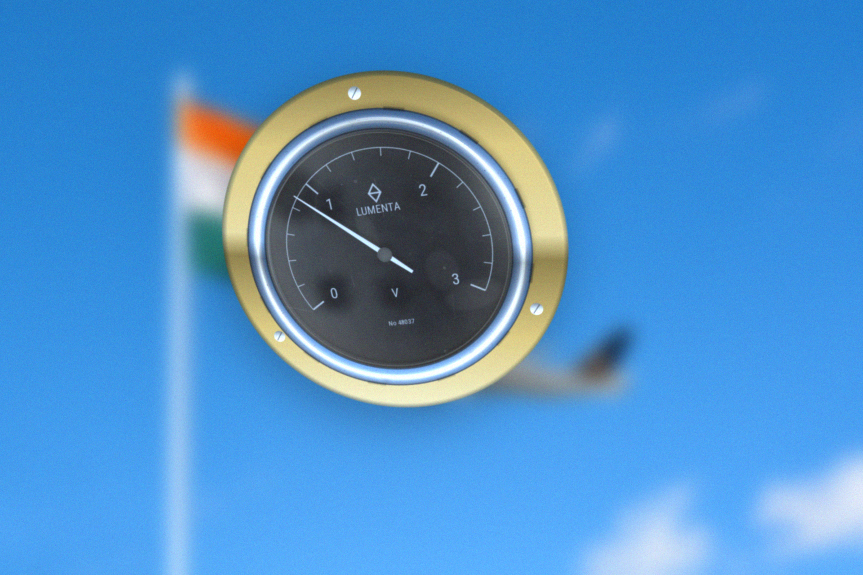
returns 0.9 V
